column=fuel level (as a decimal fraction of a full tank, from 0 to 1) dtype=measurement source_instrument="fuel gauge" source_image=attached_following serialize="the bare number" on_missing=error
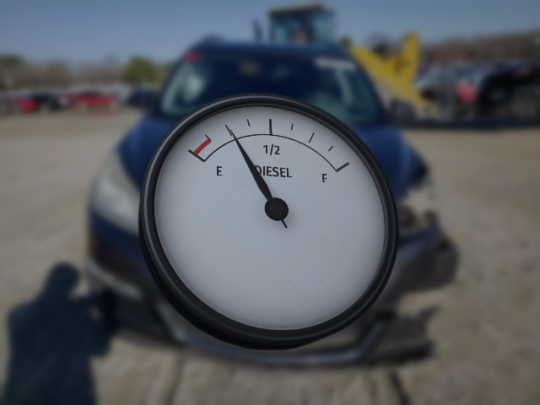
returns 0.25
